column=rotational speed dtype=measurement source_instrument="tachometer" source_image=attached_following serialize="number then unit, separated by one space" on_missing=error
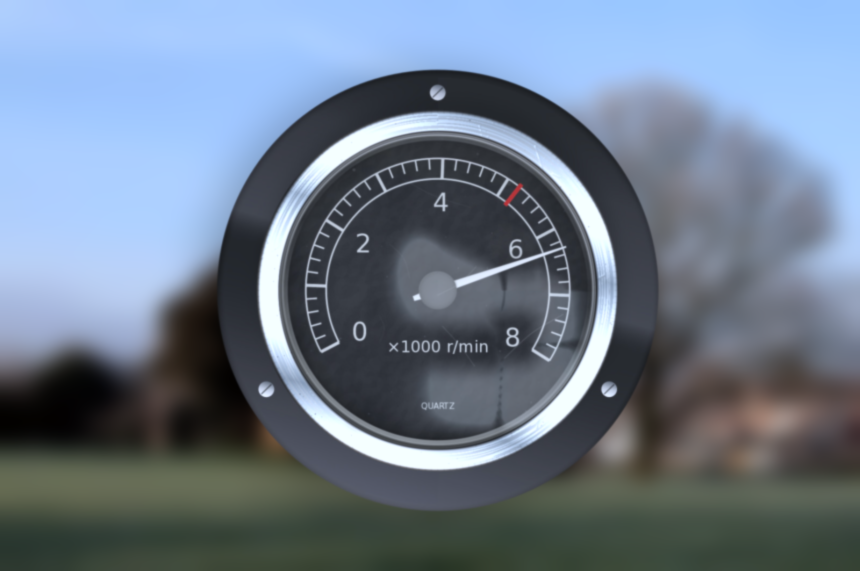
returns 6300 rpm
